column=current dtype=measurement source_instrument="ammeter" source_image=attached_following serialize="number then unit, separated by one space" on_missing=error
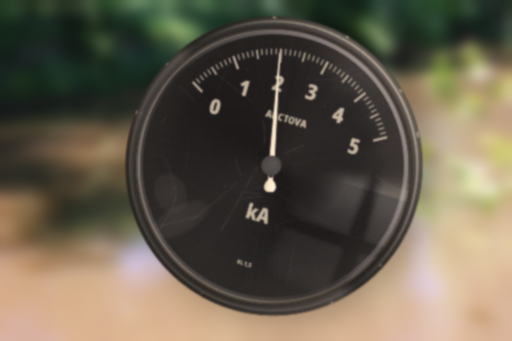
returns 2 kA
